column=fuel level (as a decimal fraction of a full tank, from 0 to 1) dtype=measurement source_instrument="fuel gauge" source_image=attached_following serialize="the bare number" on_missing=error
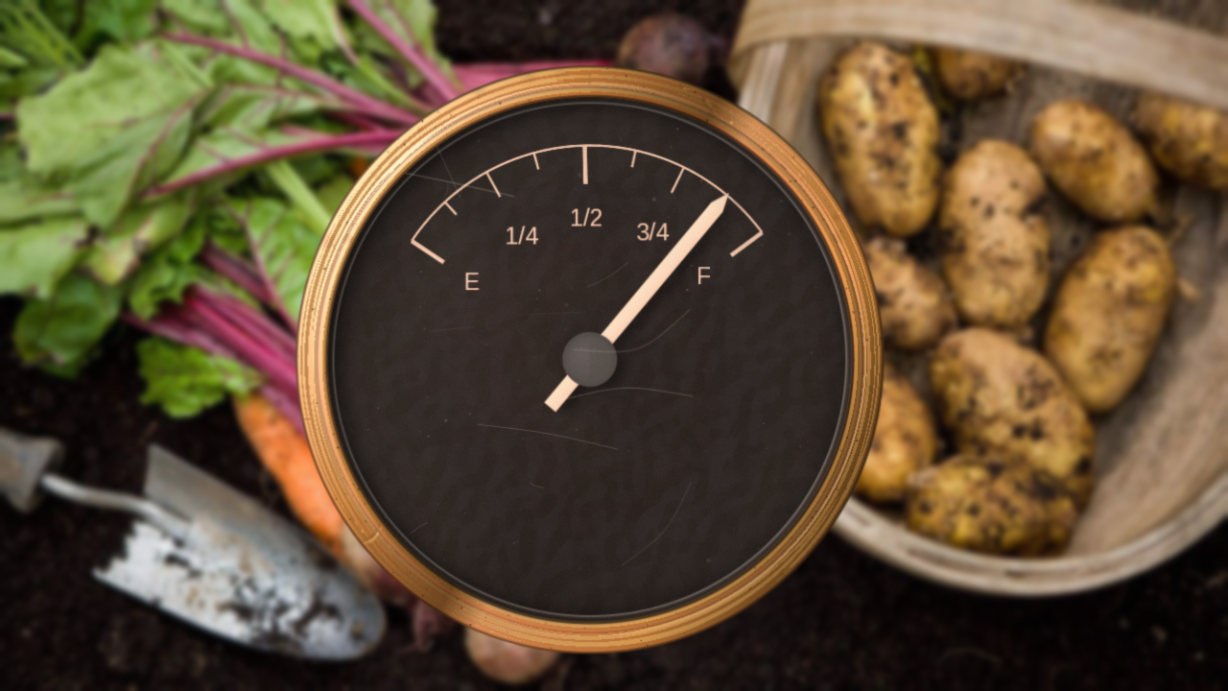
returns 0.875
